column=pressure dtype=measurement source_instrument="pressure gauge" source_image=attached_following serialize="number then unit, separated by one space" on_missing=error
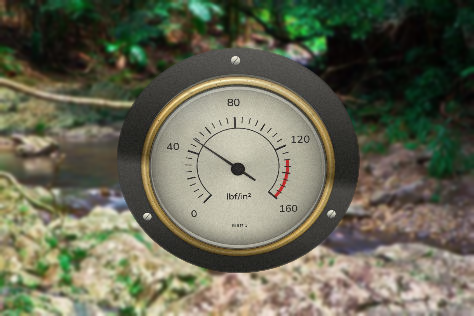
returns 50 psi
